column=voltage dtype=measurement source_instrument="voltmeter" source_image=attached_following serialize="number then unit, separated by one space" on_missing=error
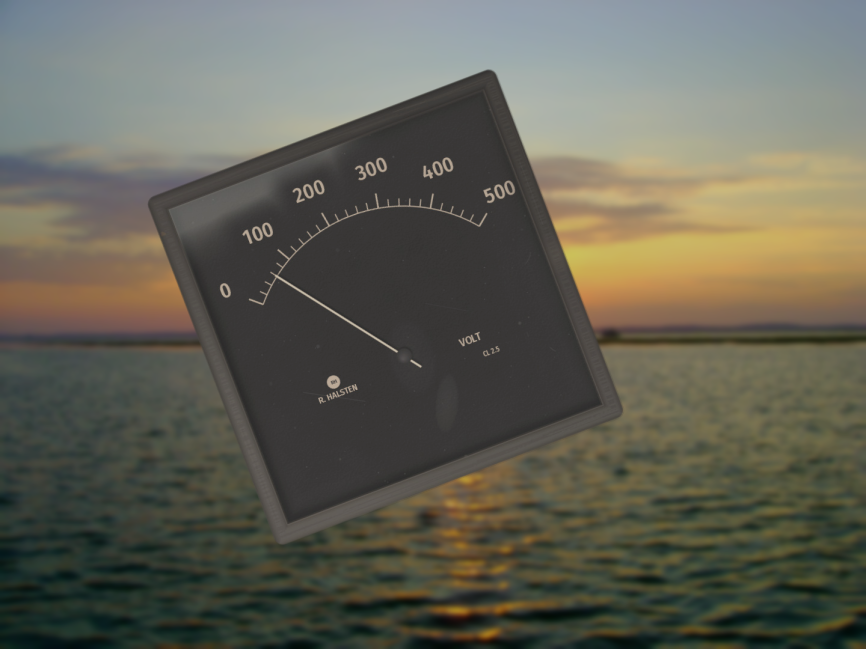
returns 60 V
